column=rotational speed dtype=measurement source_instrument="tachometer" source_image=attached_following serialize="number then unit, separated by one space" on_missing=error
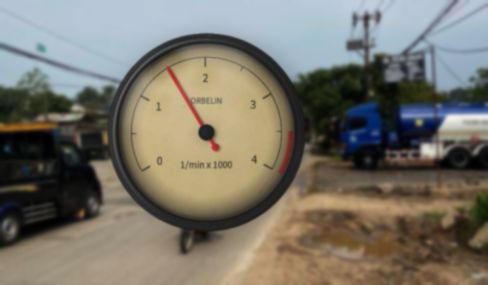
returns 1500 rpm
